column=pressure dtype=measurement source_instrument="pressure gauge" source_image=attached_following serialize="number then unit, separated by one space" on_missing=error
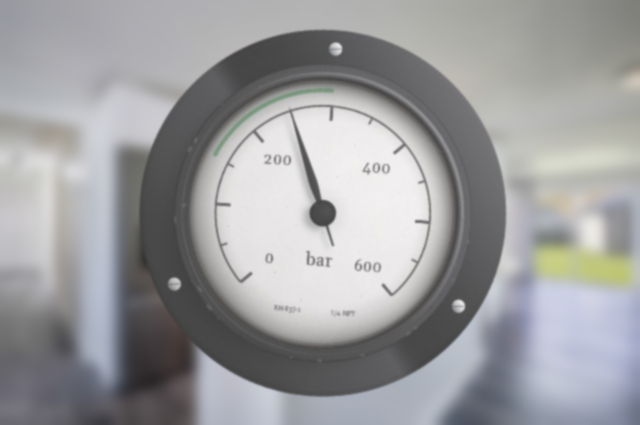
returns 250 bar
